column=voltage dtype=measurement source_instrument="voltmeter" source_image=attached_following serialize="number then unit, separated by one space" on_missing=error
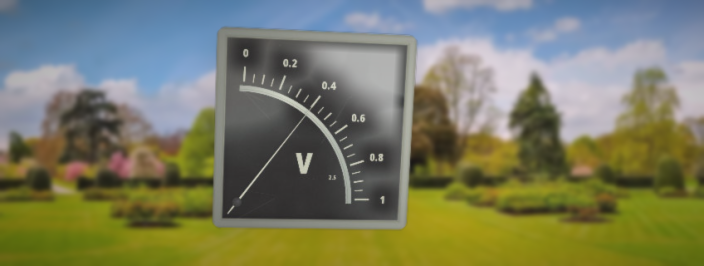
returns 0.4 V
